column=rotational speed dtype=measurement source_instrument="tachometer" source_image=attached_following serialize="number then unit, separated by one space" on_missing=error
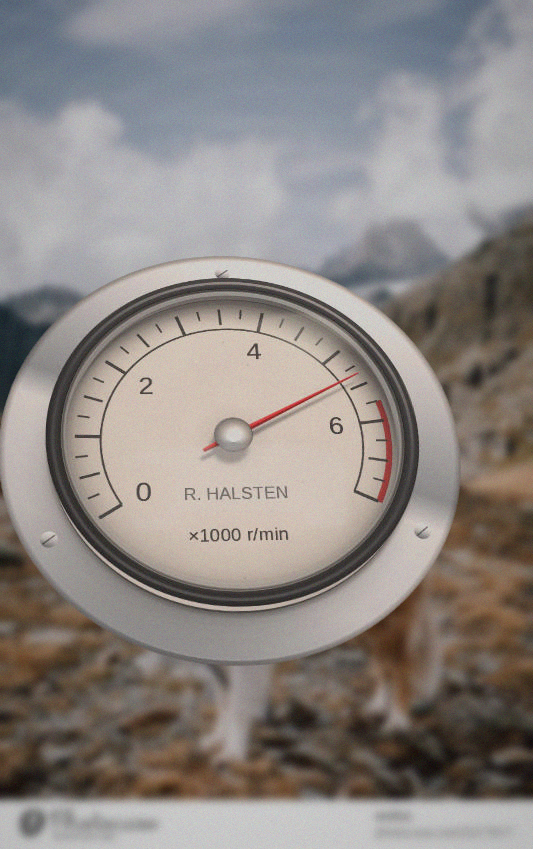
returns 5375 rpm
